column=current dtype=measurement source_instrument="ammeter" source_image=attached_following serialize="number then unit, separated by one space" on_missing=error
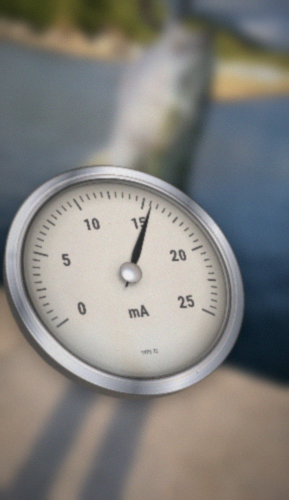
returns 15.5 mA
